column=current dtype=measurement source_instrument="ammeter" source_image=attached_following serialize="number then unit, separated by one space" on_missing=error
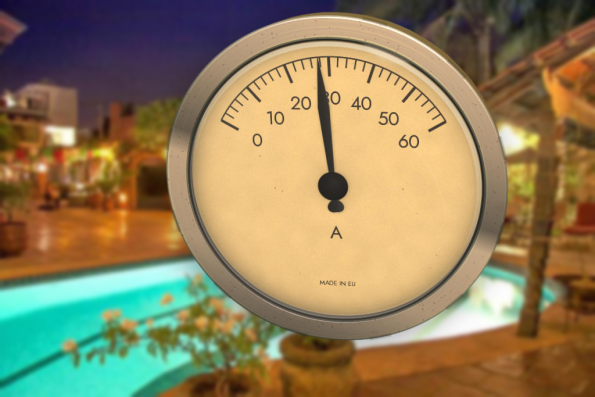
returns 28 A
